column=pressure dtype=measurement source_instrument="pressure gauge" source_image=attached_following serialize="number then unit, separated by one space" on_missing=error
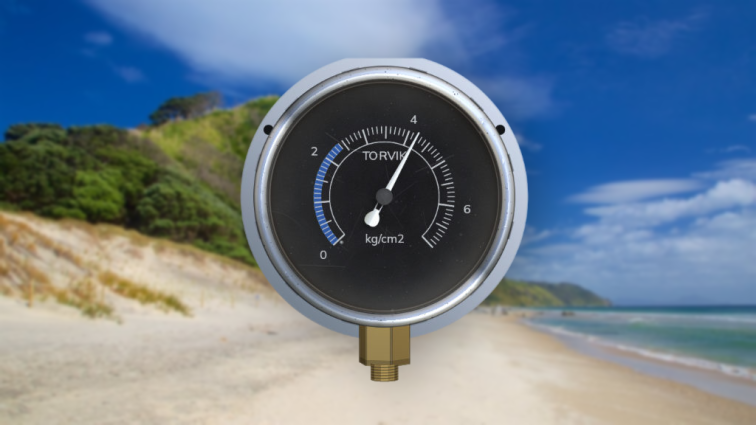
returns 4.2 kg/cm²
